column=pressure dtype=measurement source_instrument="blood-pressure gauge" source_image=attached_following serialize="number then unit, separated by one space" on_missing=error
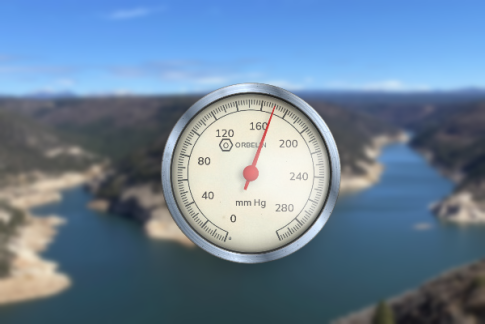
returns 170 mmHg
